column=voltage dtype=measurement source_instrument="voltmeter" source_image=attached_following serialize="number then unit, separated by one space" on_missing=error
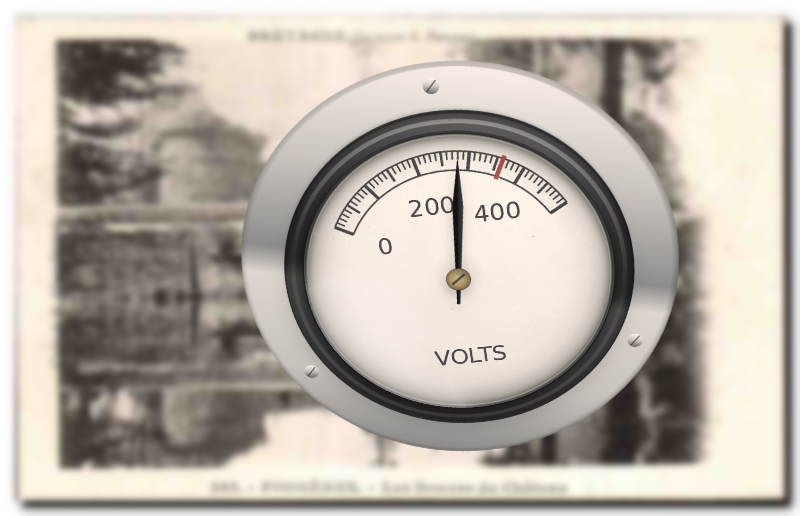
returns 280 V
